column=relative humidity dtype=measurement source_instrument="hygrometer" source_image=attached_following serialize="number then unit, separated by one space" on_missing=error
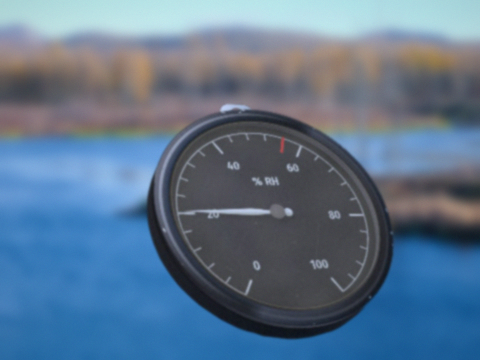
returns 20 %
